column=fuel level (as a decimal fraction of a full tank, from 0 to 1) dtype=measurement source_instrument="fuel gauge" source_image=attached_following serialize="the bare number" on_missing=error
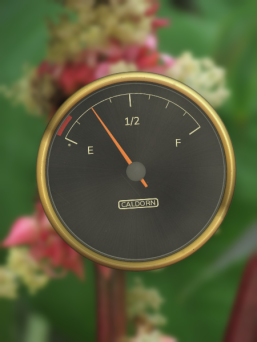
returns 0.25
